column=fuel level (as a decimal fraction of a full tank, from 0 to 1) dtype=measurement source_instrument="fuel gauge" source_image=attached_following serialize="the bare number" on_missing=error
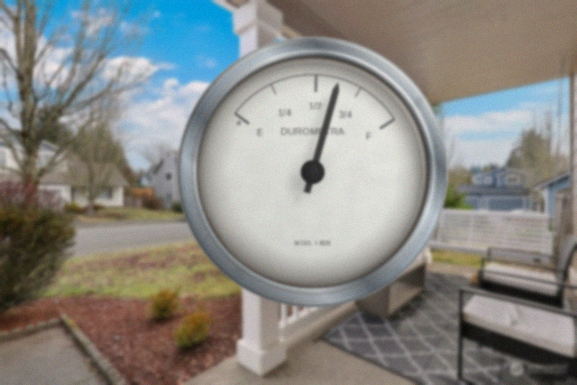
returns 0.625
